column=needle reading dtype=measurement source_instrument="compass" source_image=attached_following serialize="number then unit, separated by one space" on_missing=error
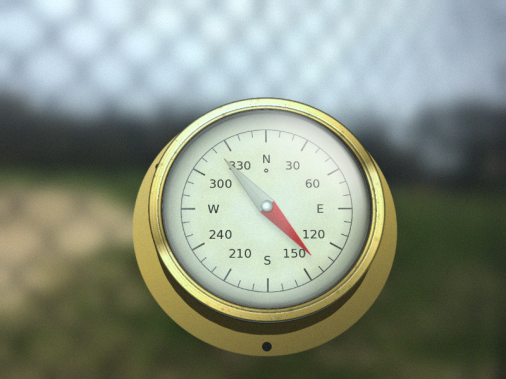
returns 140 °
